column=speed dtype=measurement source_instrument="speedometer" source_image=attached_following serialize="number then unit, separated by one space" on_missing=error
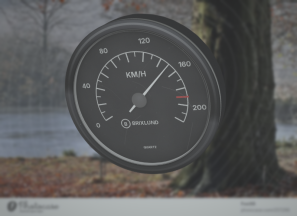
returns 150 km/h
